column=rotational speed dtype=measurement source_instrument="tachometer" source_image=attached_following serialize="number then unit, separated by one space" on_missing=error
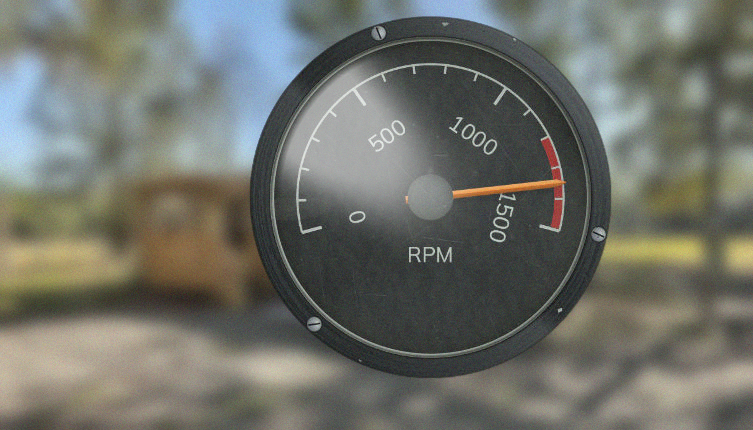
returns 1350 rpm
